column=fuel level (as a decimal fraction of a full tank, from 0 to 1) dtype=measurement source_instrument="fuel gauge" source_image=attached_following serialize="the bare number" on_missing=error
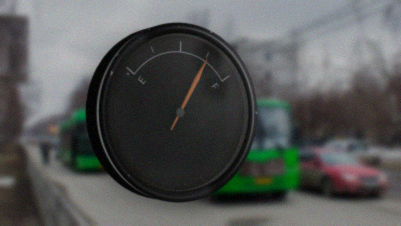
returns 0.75
